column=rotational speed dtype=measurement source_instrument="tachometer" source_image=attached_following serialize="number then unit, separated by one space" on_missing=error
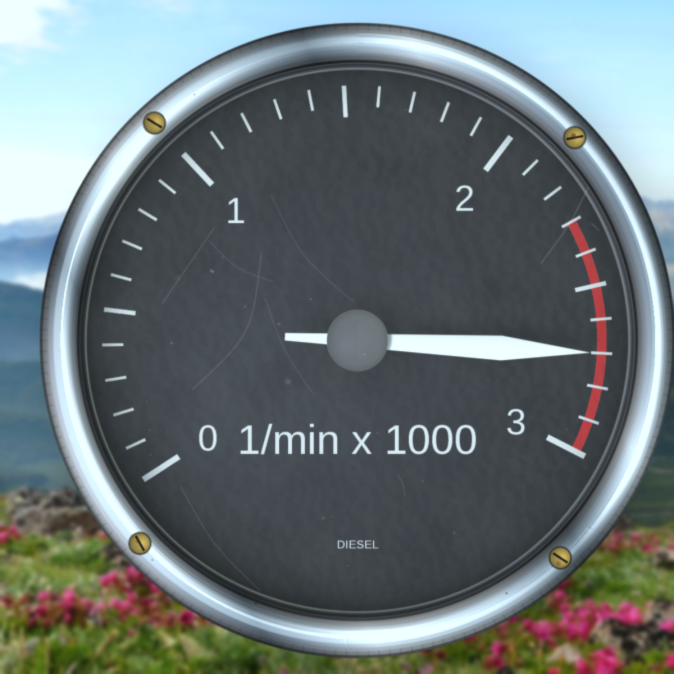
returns 2700 rpm
